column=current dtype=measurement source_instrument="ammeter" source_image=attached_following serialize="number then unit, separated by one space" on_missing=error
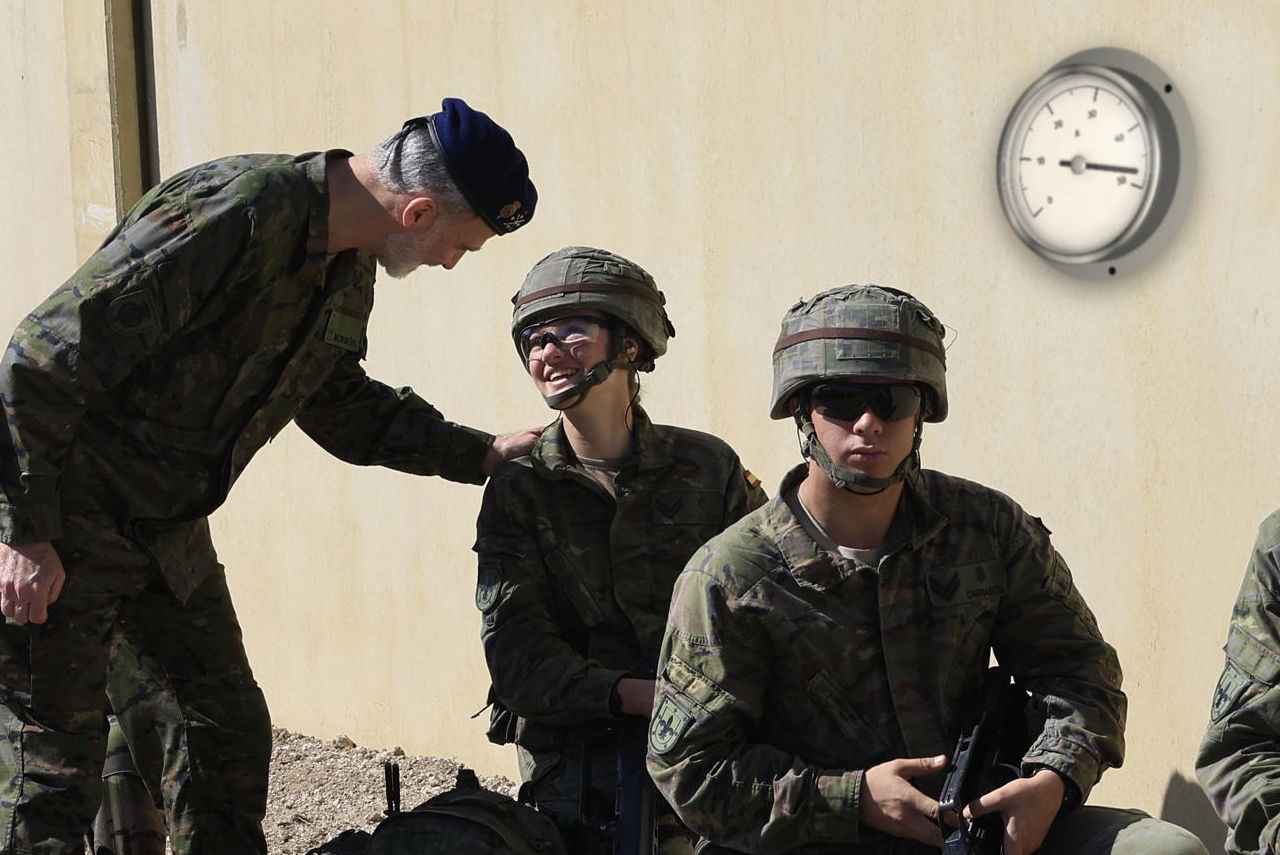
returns 47.5 A
